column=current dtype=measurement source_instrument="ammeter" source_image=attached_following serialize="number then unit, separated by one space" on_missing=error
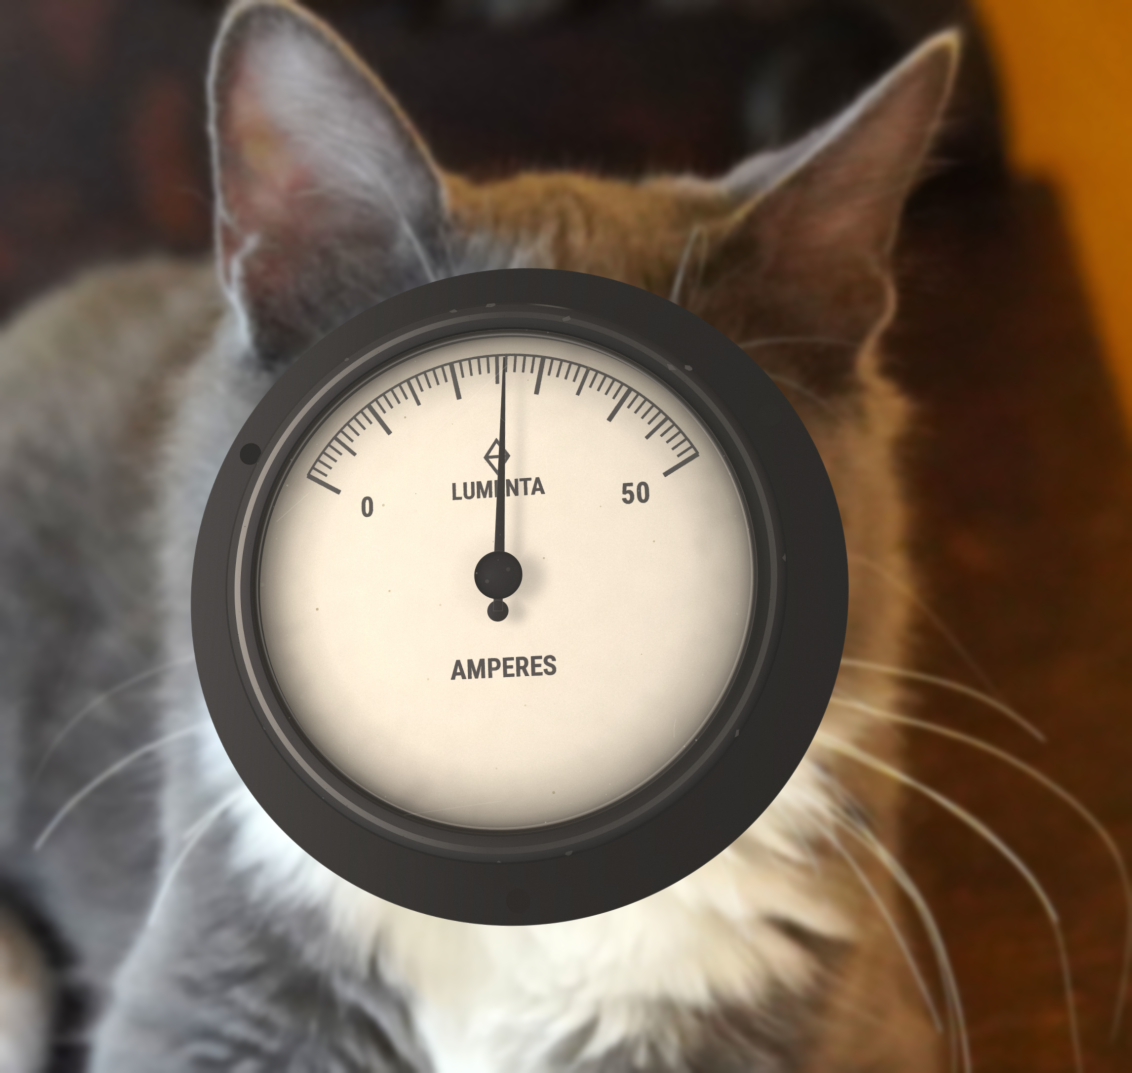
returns 26 A
